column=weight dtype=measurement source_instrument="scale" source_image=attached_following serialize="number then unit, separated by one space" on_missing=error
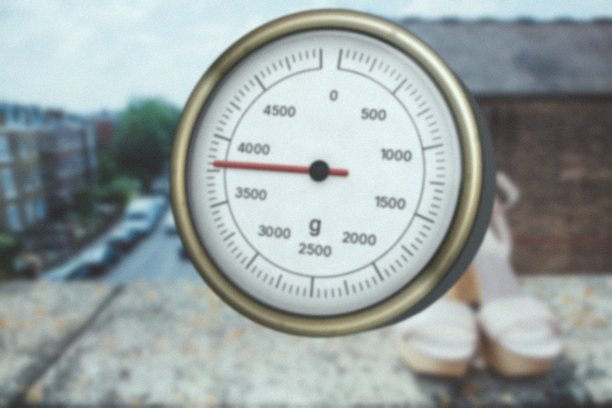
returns 3800 g
